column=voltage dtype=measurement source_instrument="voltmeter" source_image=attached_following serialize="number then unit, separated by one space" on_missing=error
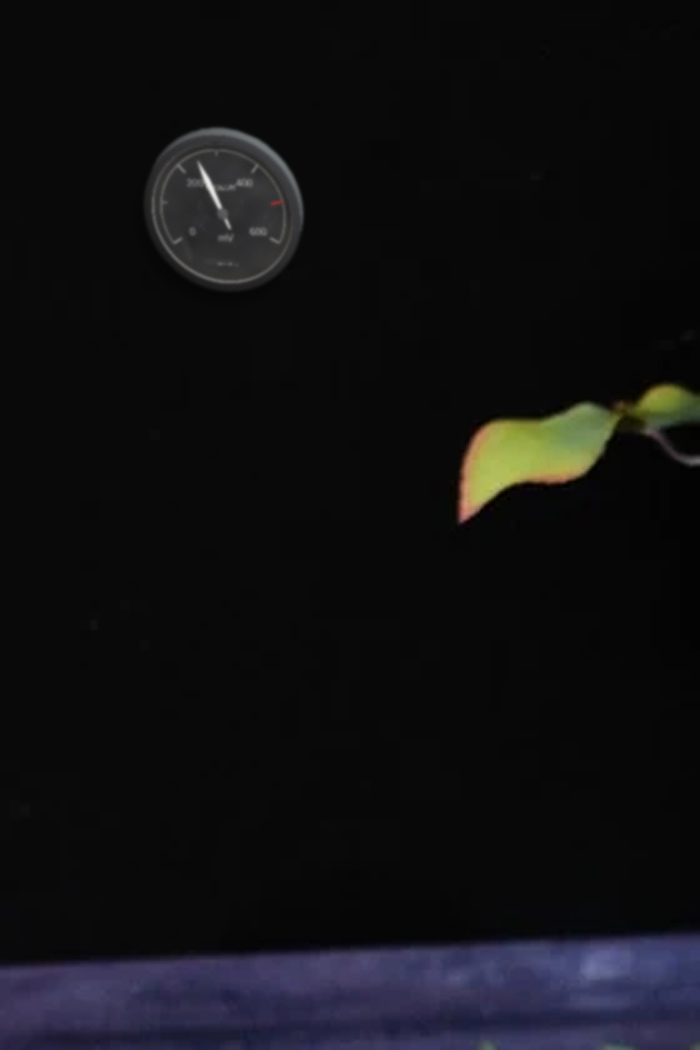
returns 250 mV
